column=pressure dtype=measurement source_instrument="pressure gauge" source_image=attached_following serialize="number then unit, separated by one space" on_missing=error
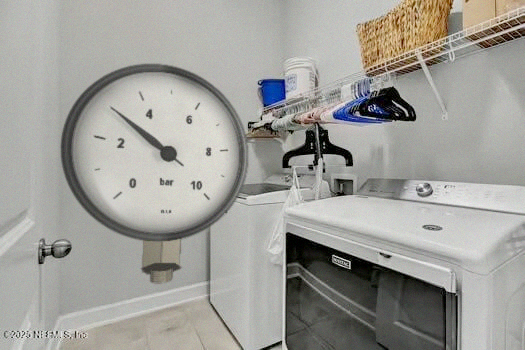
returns 3 bar
